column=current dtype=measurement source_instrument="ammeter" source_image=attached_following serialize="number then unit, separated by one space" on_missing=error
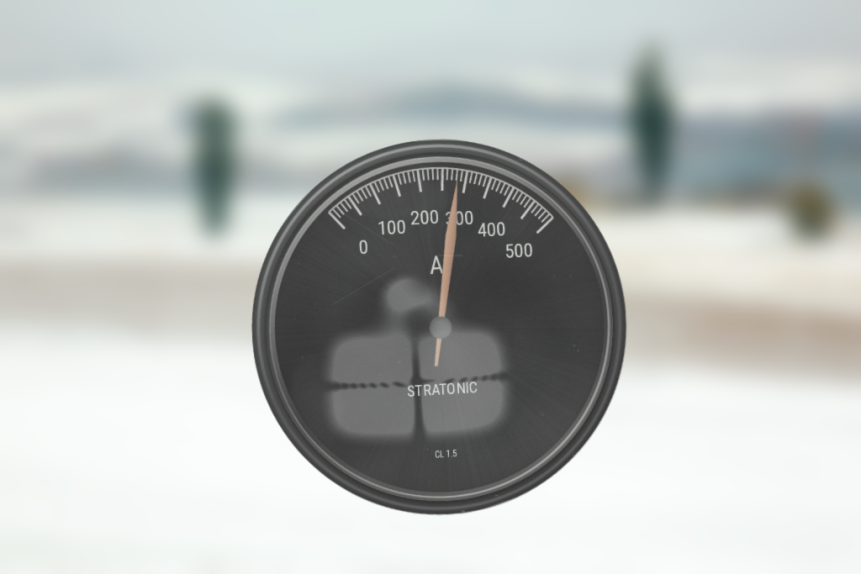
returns 280 A
